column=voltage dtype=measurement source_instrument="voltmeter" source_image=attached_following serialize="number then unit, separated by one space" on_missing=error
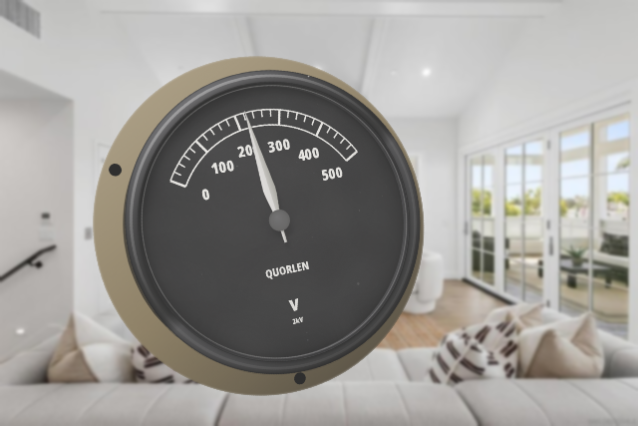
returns 220 V
